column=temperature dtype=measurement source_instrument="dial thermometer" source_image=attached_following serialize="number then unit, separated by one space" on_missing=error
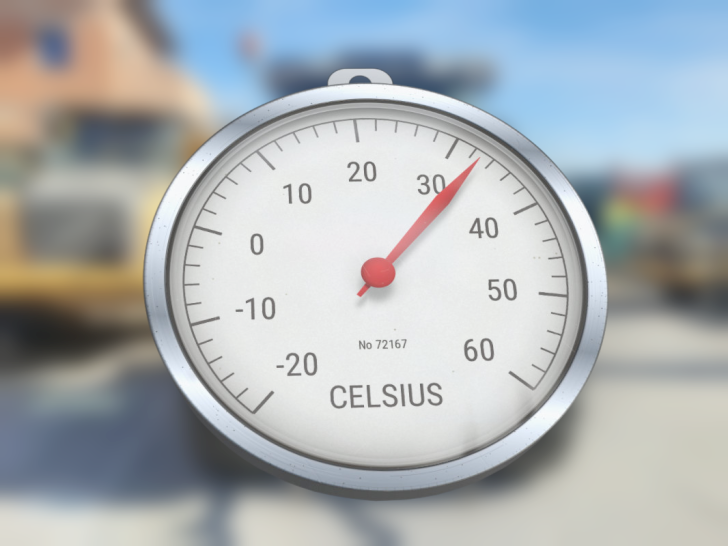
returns 33 °C
